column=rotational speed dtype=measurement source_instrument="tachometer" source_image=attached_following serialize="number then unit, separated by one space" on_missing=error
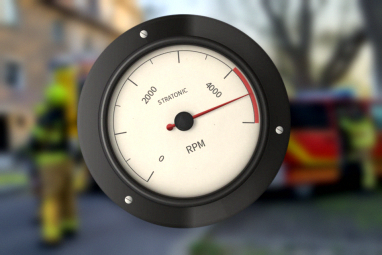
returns 4500 rpm
